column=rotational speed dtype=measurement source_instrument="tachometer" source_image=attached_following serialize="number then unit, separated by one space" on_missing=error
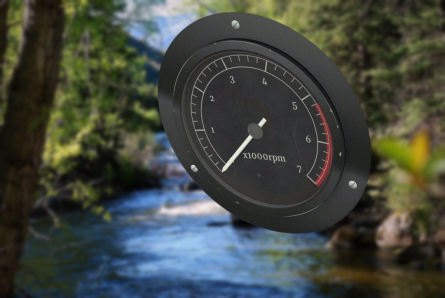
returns 0 rpm
